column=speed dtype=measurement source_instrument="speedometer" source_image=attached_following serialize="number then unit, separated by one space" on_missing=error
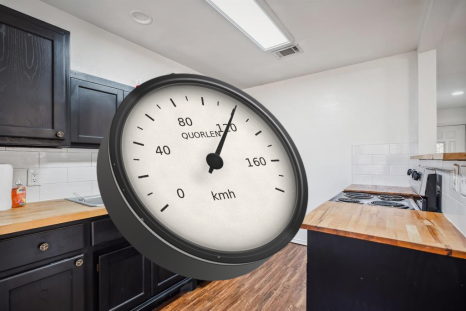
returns 120 km/h
